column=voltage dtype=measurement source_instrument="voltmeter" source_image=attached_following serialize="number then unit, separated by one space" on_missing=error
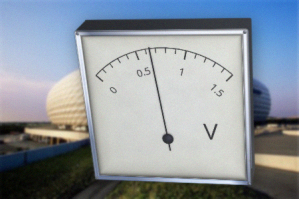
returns 0.65 V
